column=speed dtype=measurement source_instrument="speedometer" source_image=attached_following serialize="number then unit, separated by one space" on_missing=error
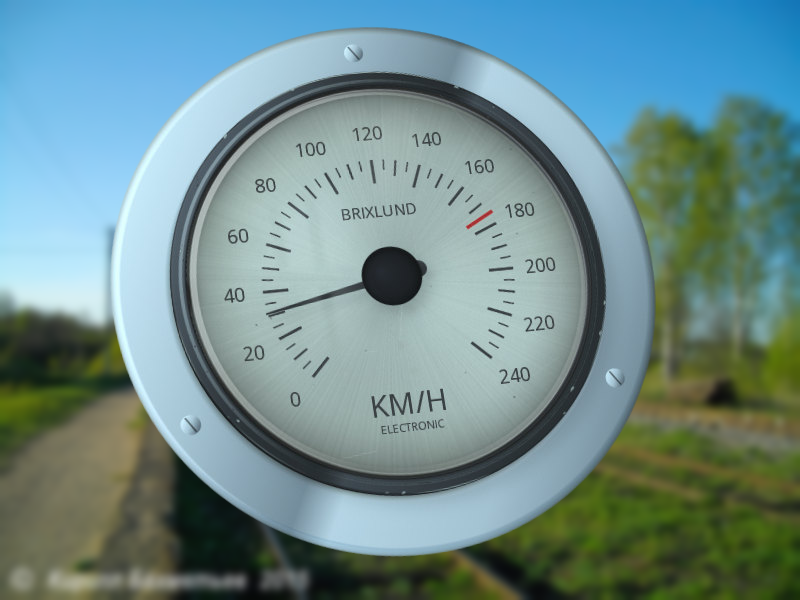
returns 30 km/h
